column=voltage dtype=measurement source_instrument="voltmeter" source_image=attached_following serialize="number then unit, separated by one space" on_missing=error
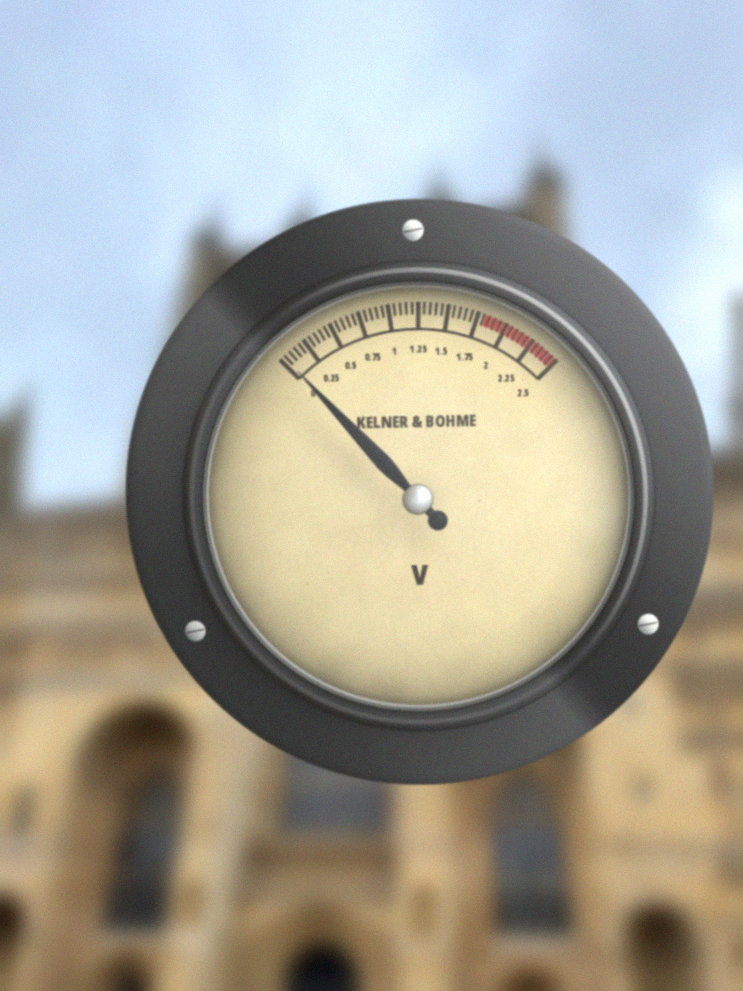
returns 0.05 V
